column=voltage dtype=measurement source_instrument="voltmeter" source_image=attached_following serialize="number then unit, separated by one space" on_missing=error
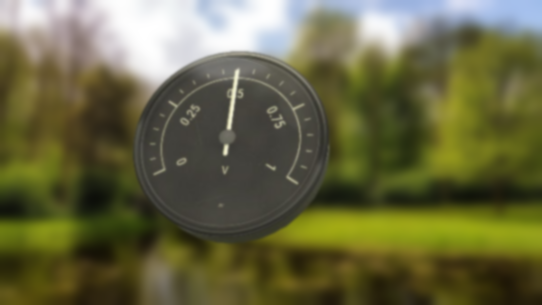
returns 0.5 V
